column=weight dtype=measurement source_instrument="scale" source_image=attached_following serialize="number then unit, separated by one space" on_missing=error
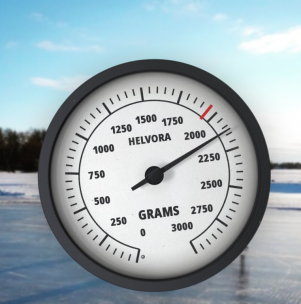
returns 2125 g
